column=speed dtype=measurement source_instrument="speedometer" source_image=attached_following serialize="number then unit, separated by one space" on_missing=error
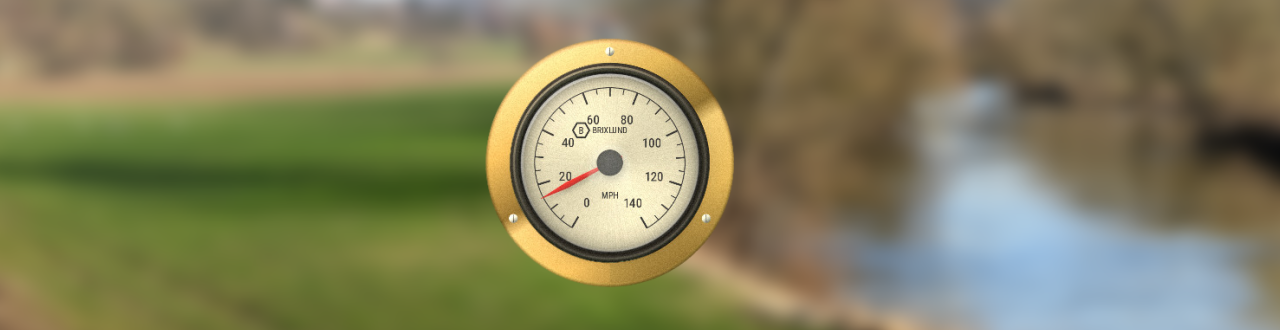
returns 15 mph
